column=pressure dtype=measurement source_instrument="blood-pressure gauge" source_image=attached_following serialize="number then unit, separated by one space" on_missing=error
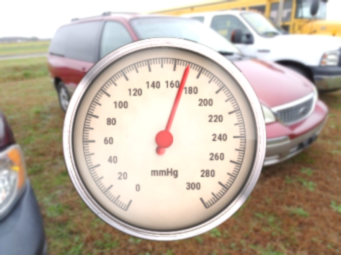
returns 170 mmHg
